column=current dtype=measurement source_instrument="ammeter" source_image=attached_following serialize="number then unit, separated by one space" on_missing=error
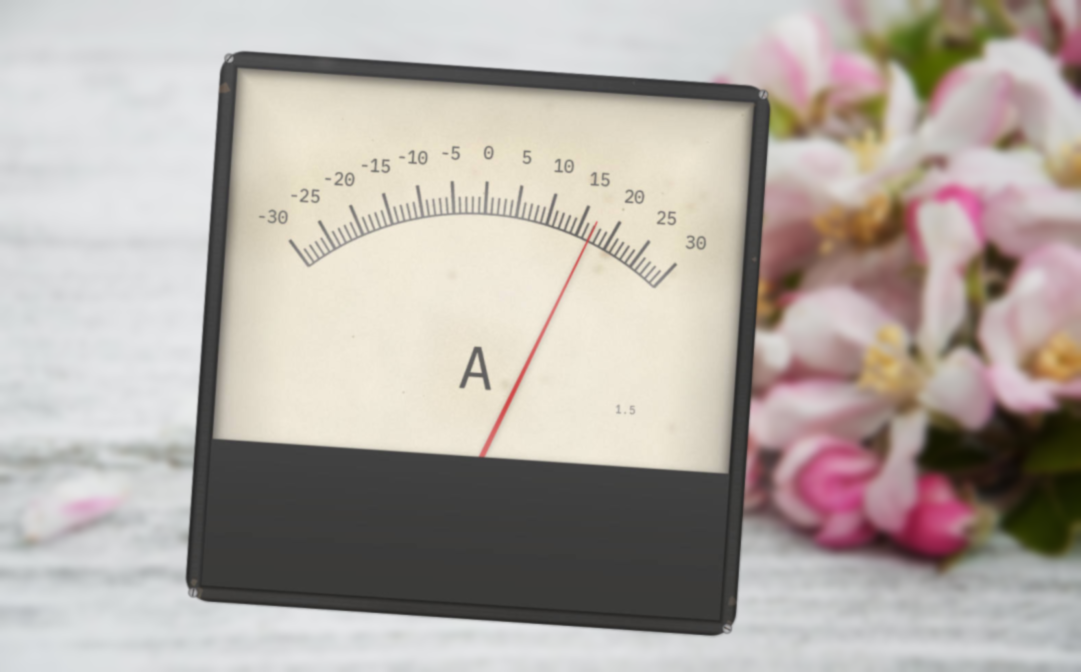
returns 17 A
